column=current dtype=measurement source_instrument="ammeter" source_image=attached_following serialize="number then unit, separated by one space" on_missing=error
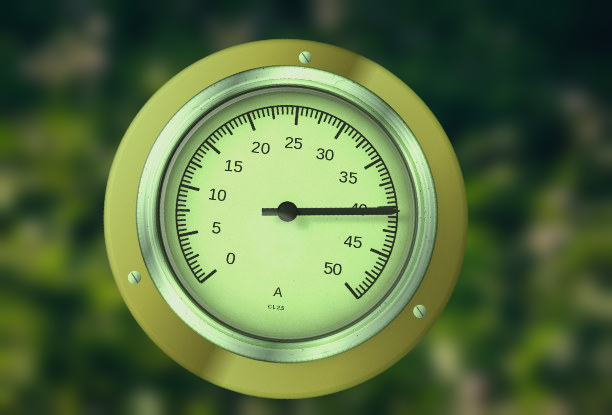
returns 40.5 A
